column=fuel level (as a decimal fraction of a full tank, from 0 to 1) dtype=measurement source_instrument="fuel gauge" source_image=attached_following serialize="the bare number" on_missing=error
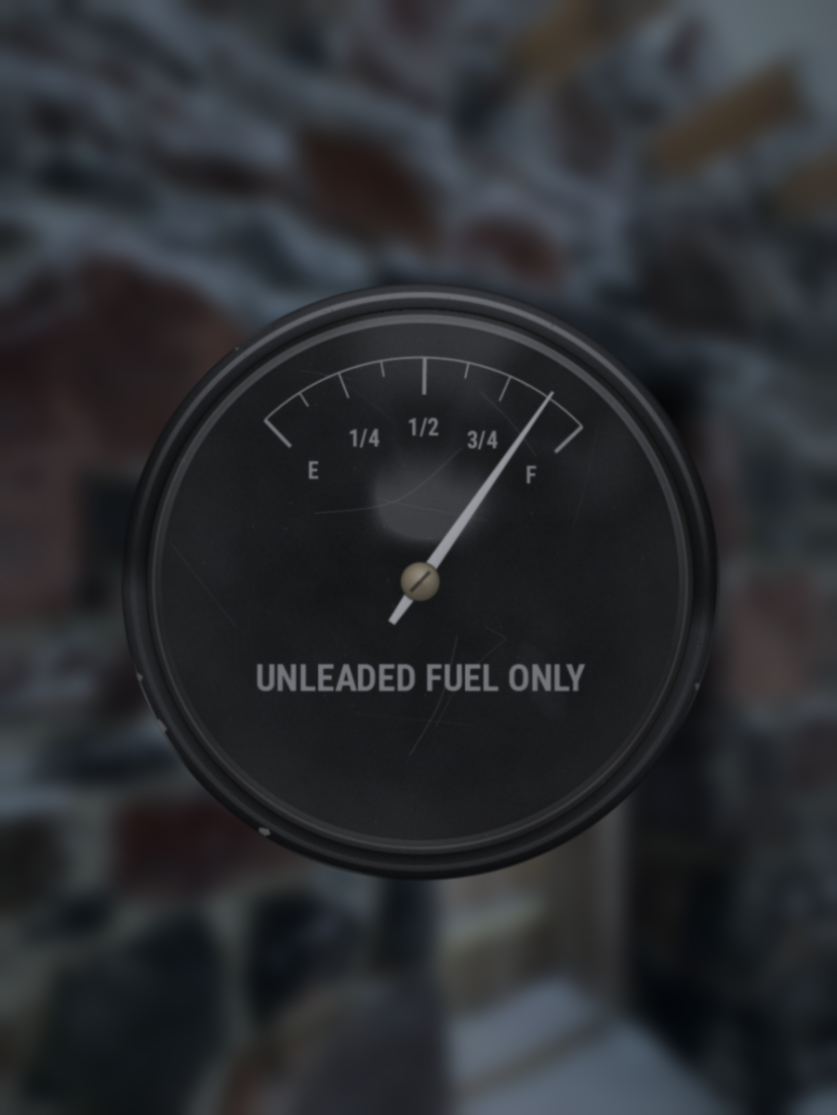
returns 0.875
